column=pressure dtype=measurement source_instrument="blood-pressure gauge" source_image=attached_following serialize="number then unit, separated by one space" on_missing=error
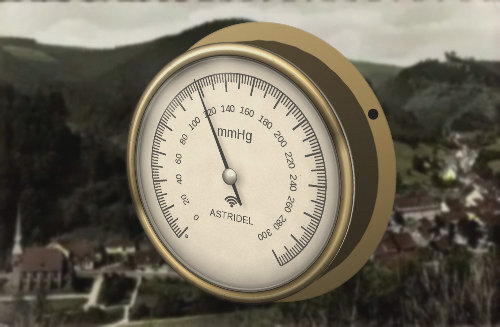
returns 120 mmHg
